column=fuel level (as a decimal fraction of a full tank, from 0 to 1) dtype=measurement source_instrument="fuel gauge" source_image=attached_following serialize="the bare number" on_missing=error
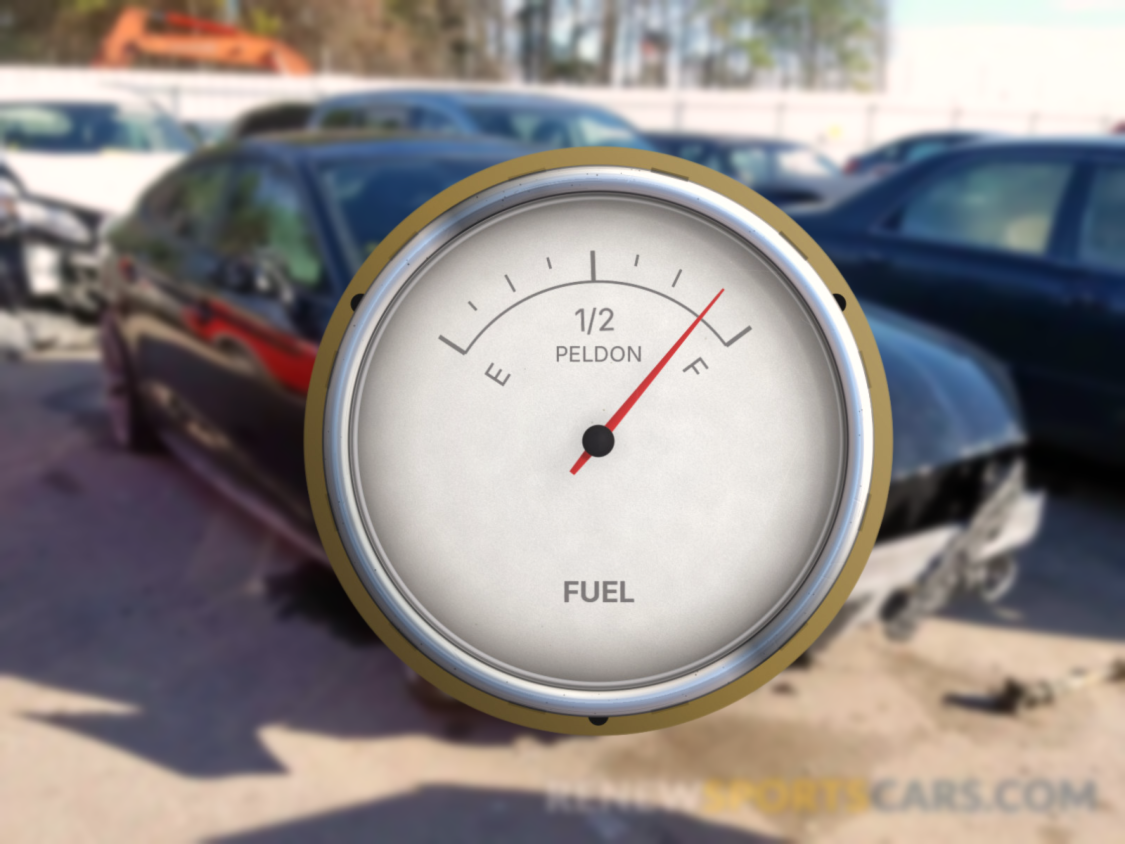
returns 0.875
